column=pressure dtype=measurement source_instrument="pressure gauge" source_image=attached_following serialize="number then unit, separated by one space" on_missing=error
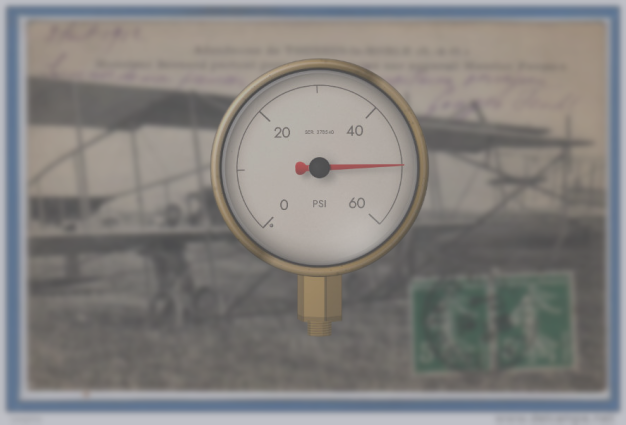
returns 50 psi
